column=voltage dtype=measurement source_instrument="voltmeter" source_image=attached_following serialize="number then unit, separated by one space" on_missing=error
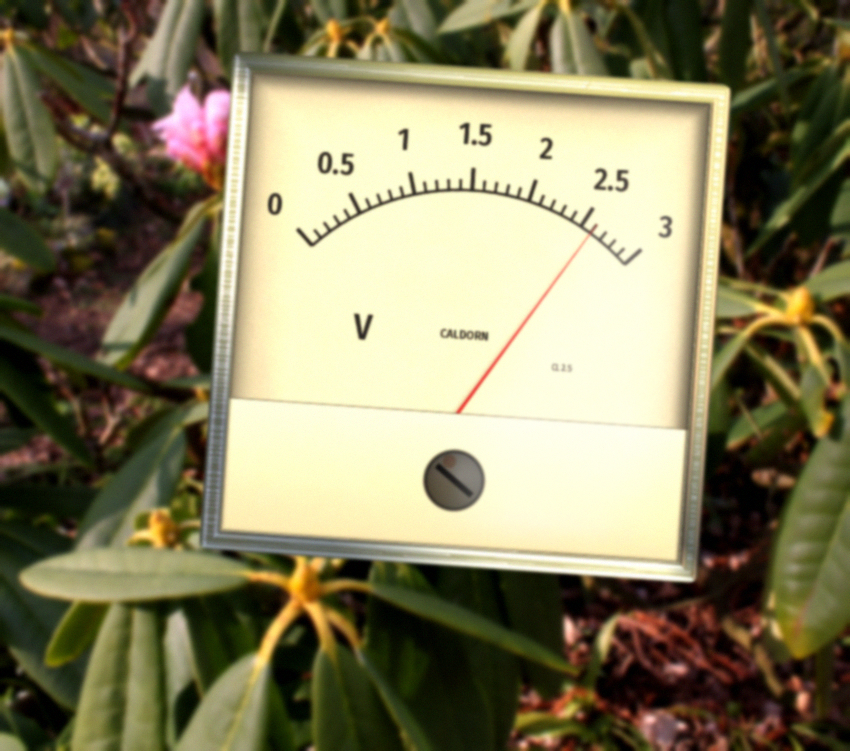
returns 2.6 V
